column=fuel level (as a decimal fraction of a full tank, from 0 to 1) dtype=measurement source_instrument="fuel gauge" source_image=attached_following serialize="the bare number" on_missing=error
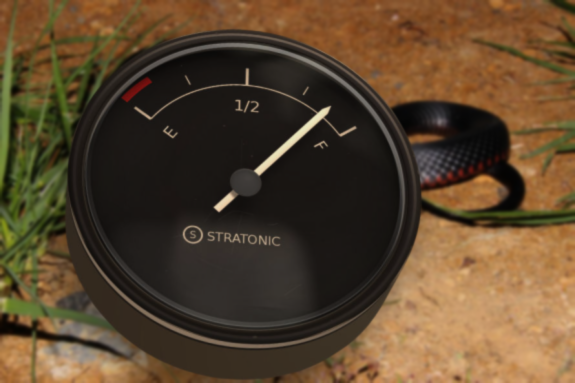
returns 0.875
